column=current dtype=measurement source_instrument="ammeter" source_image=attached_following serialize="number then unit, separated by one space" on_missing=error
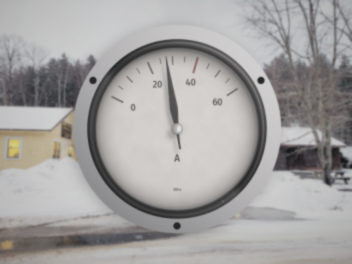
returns 27.5 A
